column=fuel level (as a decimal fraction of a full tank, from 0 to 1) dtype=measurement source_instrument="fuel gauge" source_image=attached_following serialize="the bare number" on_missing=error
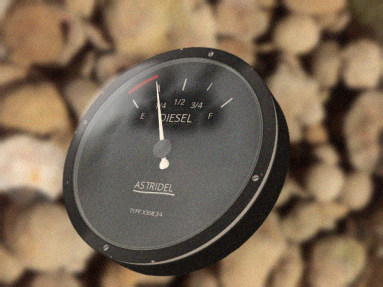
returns 0.25
